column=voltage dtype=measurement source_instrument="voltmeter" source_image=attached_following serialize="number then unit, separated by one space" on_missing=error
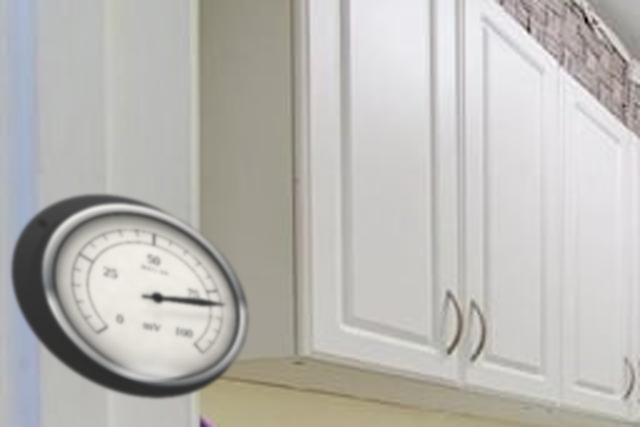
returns 80 mV
